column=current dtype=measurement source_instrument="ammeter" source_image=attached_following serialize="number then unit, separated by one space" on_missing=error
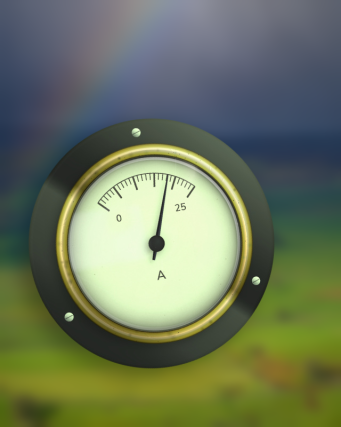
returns 18 A
